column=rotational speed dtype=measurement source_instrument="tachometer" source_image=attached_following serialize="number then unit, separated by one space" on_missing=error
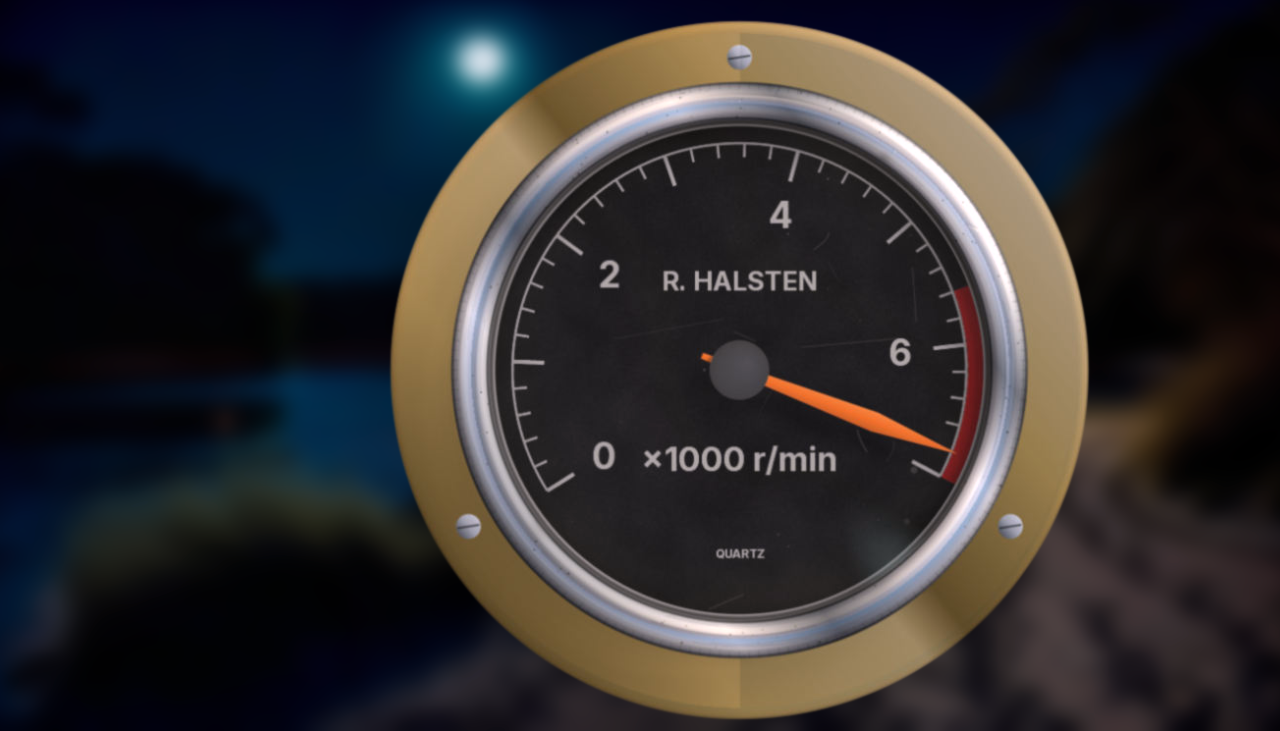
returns 6800 rpm
